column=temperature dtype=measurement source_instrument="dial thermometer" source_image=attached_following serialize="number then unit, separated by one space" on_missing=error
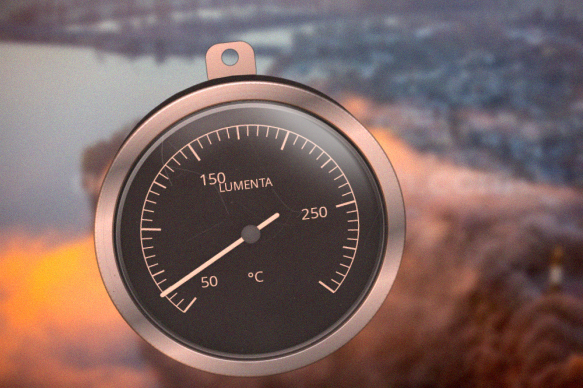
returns 65 °C
